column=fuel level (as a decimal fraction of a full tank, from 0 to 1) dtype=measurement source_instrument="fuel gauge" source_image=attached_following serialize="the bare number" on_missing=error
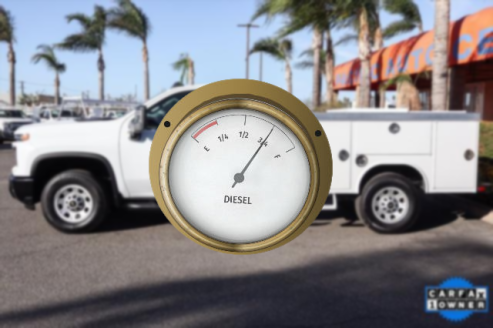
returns 0.75
